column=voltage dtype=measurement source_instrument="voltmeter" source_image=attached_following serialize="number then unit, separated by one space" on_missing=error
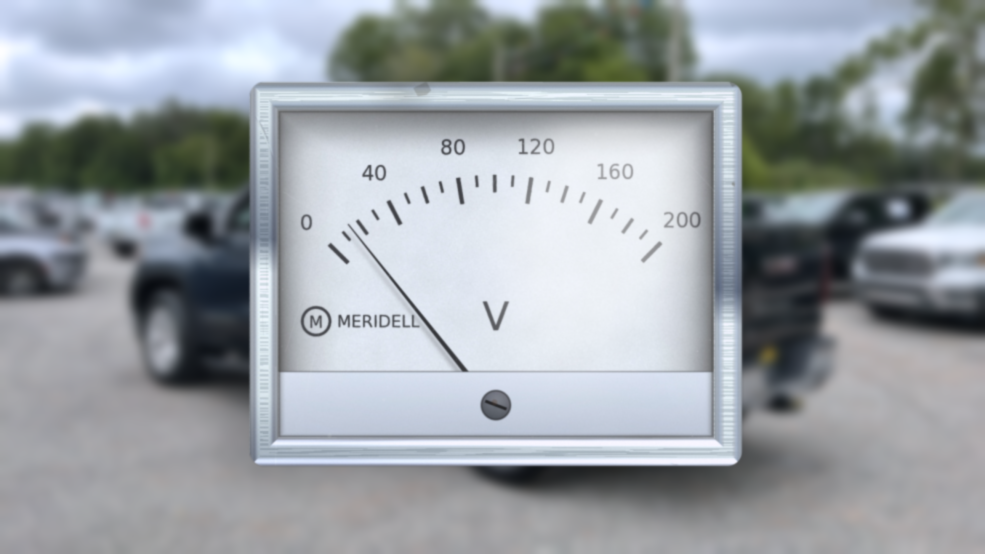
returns 15 V
